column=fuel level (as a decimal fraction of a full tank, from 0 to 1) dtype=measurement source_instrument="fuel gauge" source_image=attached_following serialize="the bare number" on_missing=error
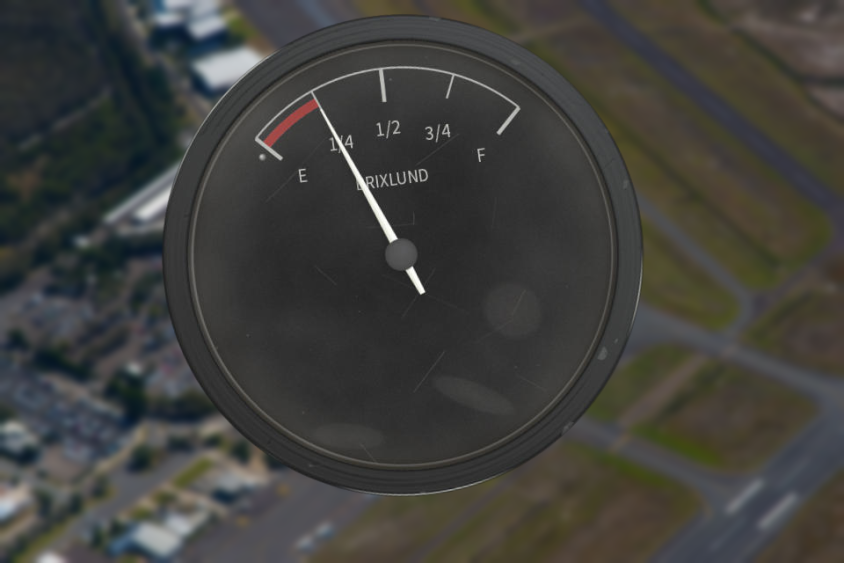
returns 0.25
